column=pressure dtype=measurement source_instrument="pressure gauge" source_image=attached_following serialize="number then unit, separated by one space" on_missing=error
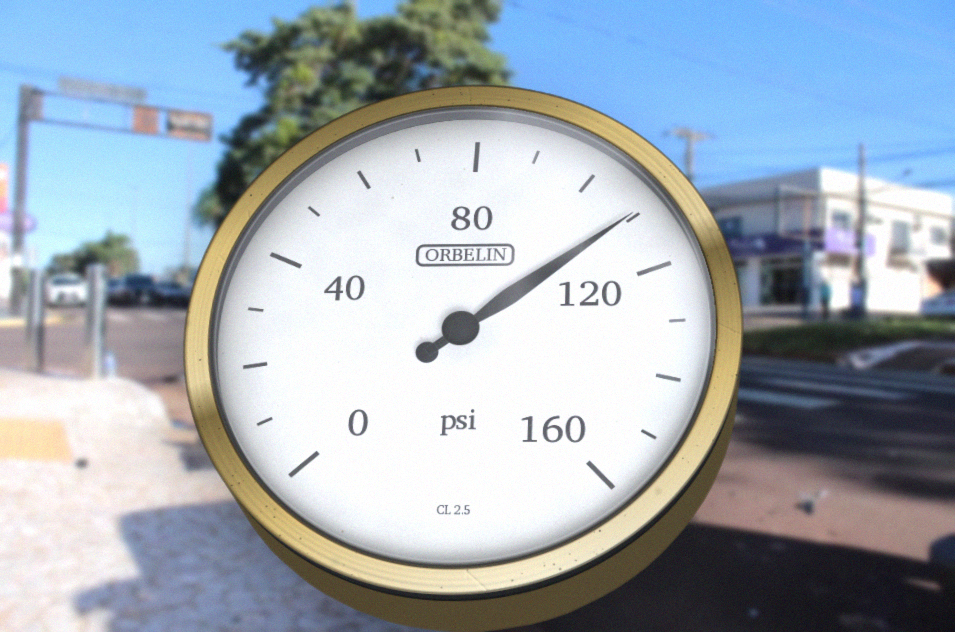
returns 110 psi
